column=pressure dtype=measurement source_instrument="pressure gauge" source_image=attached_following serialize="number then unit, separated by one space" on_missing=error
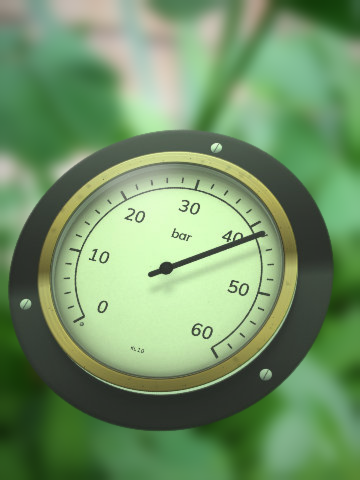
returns 42 bar
